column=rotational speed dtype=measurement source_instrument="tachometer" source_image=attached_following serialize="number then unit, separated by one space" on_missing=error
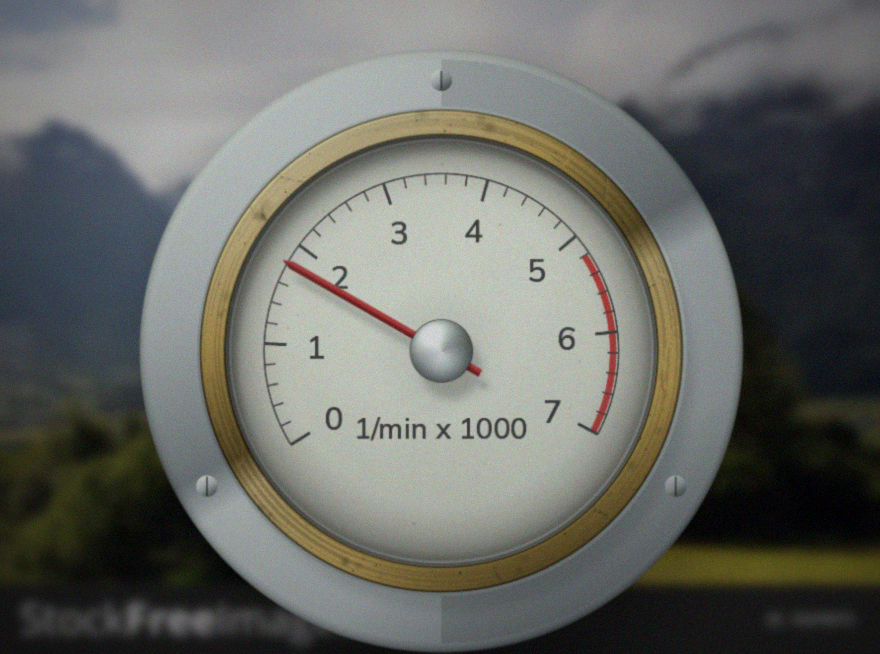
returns 1800 rpm
